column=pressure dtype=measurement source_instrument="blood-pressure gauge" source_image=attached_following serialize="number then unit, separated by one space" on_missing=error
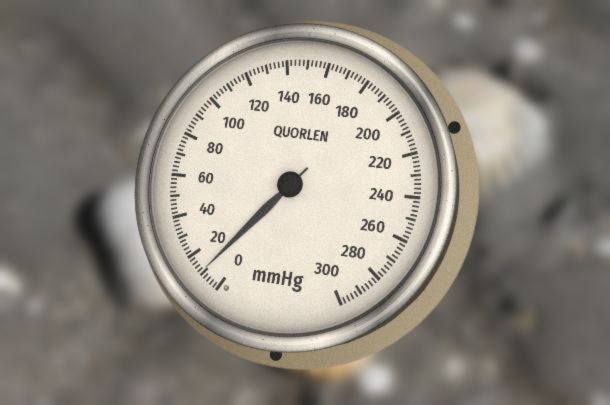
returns 10 mmHg
